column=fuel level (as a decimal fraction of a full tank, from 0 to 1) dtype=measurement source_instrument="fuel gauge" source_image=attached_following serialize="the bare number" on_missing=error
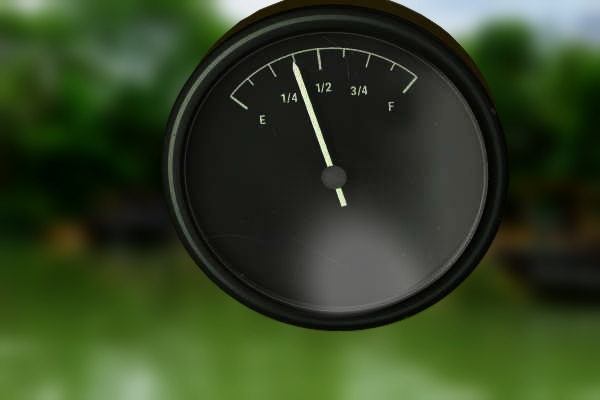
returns 0.375
